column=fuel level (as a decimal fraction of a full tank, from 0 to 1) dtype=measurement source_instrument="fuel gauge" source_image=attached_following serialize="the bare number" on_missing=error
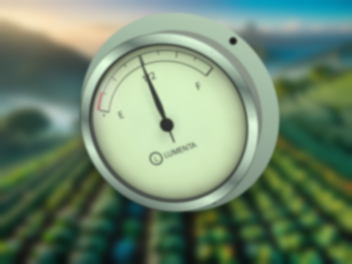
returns 0.5
